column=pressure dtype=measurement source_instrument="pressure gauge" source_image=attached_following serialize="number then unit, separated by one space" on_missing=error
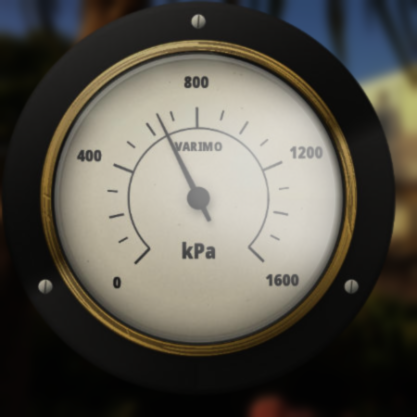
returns 650 kPa
